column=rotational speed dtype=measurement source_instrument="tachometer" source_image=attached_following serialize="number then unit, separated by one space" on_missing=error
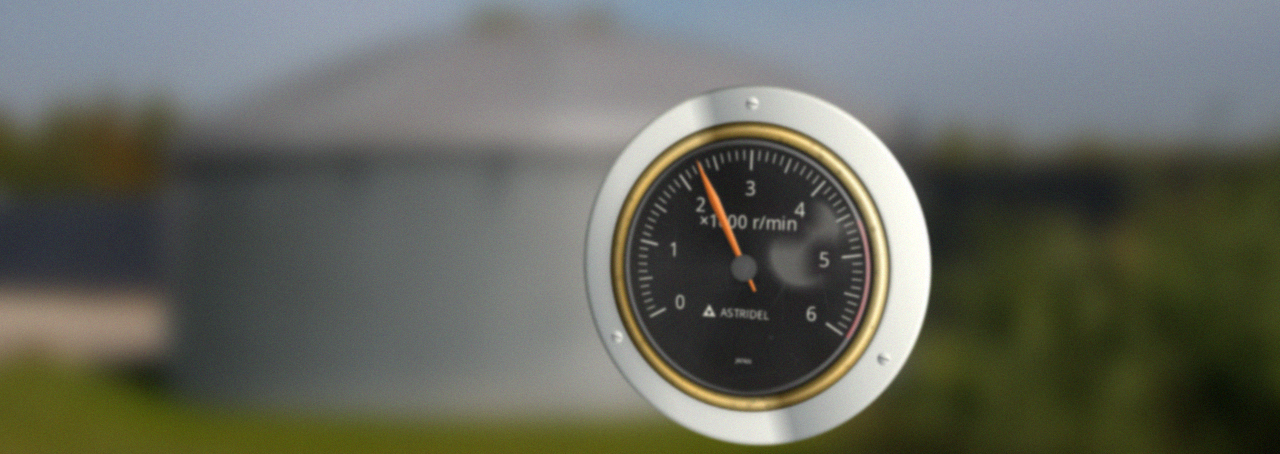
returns 2300 rpm
